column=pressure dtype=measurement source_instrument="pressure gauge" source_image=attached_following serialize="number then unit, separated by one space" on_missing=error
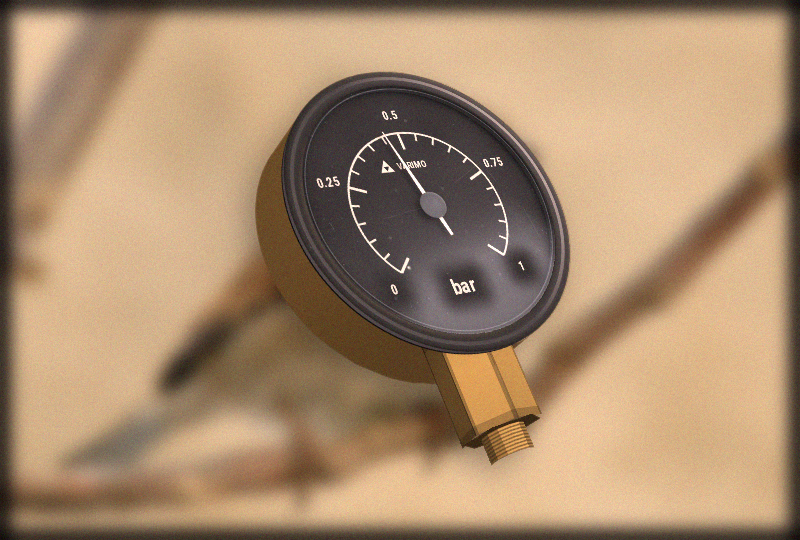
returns 0.45 bar
